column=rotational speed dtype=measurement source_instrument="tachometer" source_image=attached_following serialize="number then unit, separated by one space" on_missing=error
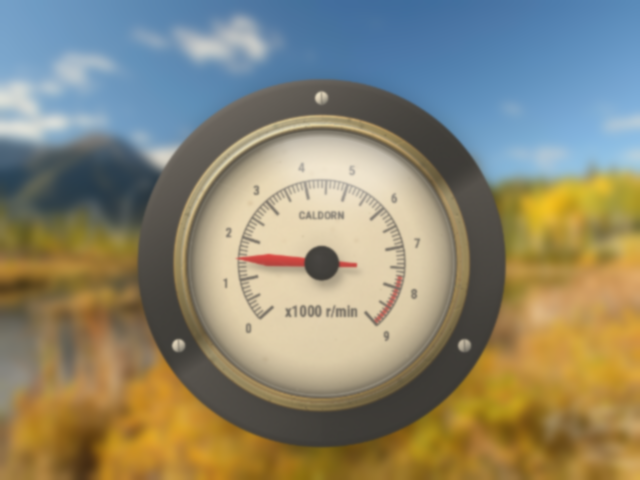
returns 1500 rpm
